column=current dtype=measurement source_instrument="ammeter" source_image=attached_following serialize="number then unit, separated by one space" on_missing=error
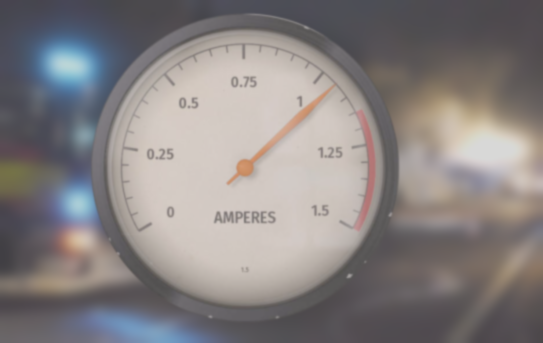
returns 1.05 A
